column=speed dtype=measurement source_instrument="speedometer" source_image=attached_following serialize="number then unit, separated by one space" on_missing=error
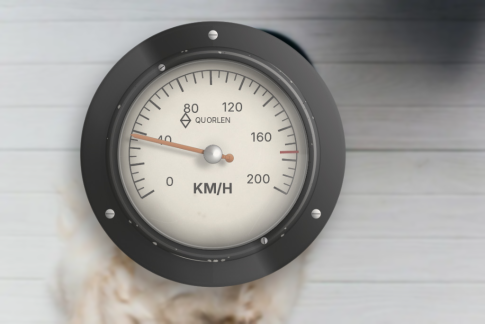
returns 37.5 km/h
